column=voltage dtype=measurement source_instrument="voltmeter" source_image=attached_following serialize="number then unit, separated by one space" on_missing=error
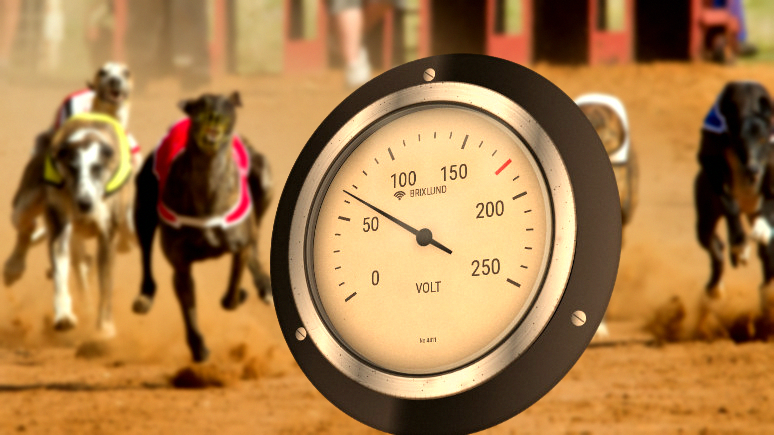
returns 65 V
